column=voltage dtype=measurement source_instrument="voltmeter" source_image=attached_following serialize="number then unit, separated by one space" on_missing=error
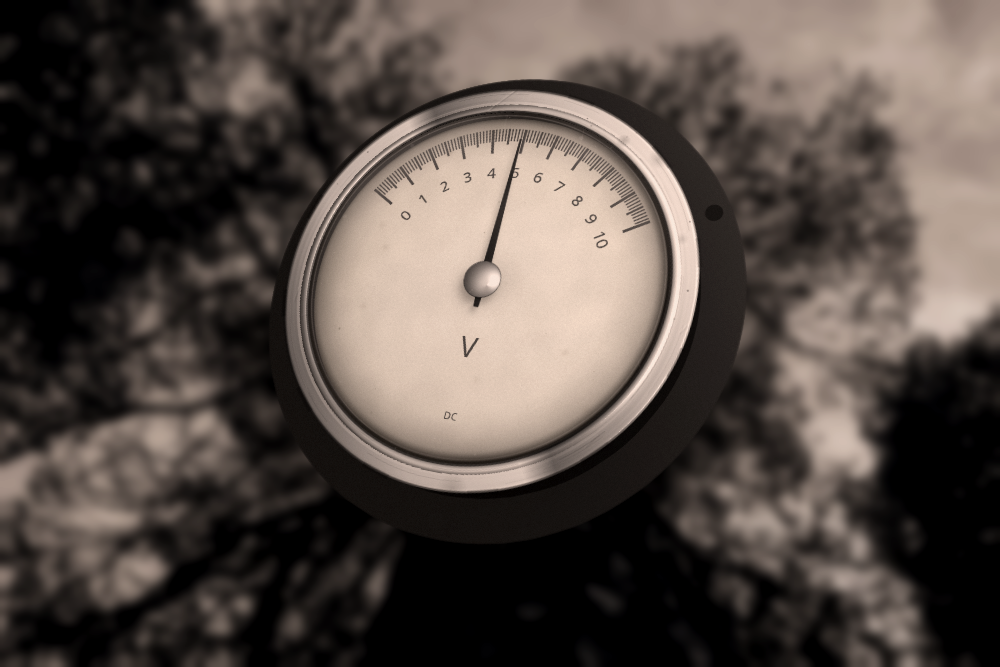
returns 5 V
